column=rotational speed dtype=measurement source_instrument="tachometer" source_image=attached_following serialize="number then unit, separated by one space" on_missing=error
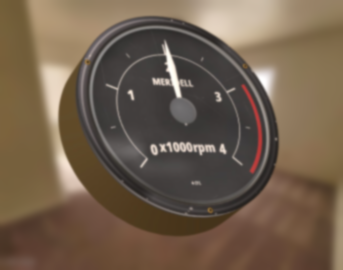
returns 2000 rpm
